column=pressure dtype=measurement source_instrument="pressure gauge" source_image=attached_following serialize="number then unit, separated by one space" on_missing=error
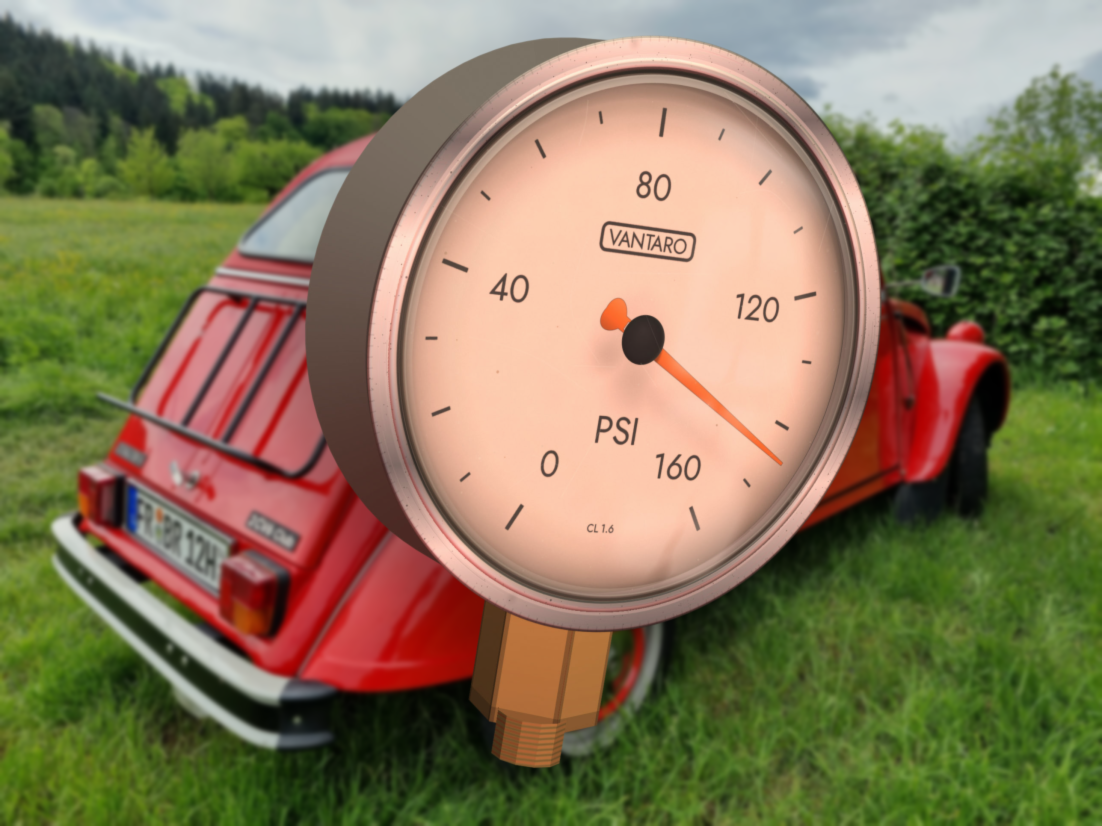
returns 145 psi
